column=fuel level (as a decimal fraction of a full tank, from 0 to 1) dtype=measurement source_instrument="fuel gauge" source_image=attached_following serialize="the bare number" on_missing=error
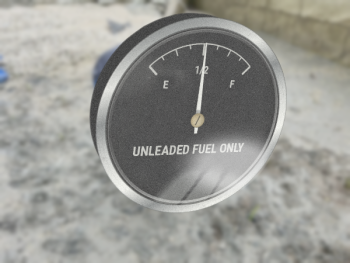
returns 0.5
